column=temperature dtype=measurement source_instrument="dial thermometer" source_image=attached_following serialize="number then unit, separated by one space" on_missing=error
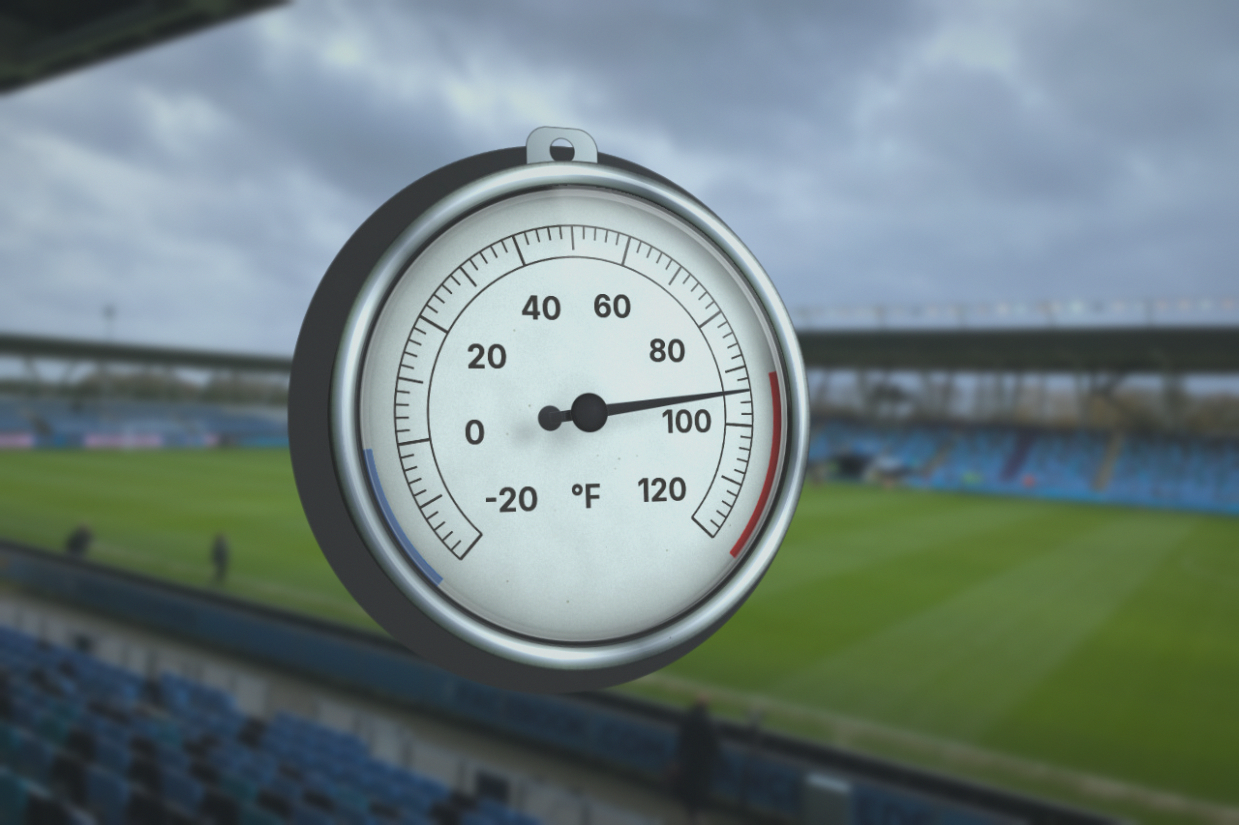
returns 94 °F
